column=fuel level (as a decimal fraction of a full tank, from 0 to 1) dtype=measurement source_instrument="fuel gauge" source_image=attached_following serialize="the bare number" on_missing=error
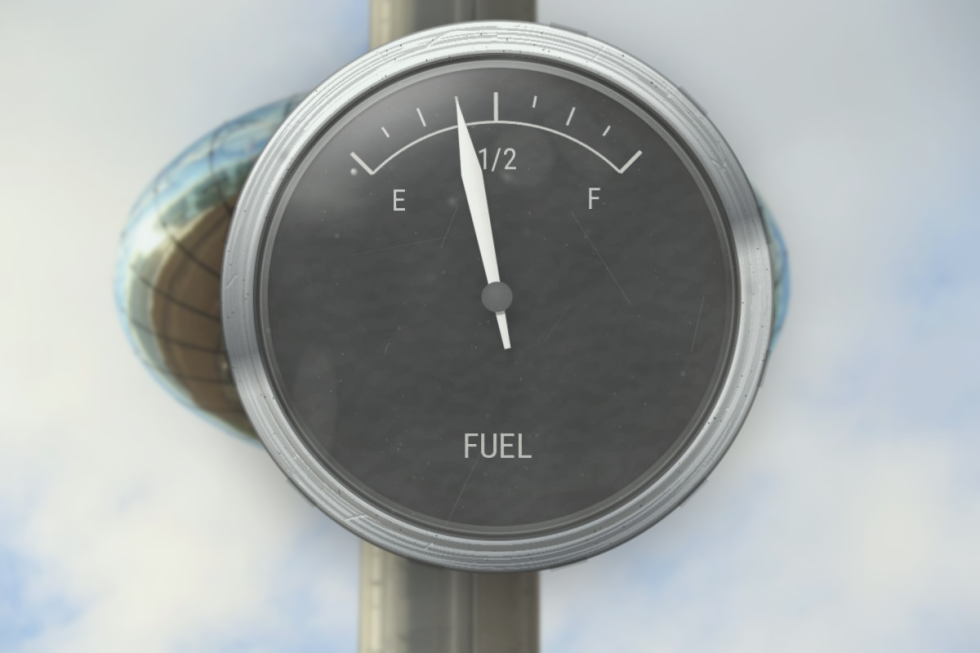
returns 0.375
